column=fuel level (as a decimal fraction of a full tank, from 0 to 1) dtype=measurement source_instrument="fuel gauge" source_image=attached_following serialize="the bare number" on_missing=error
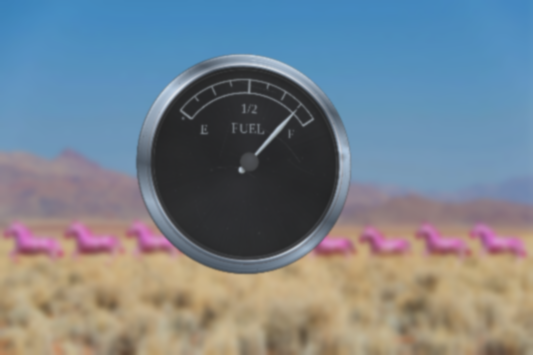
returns 0.875
